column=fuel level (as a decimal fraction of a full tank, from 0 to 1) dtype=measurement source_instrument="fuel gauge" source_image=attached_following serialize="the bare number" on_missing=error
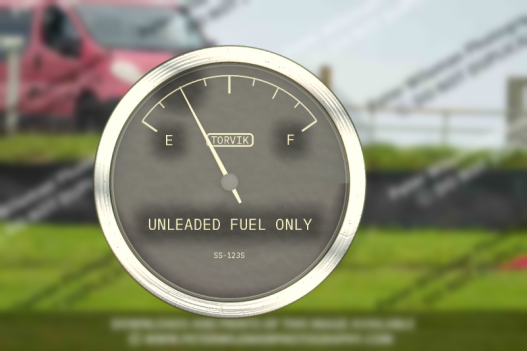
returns 0.25
